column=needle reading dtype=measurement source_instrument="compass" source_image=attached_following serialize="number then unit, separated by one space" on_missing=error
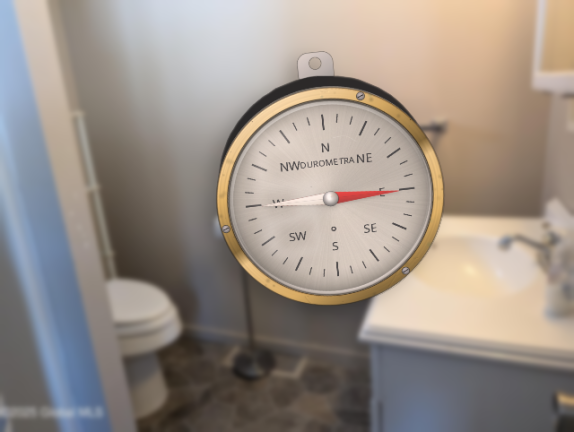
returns 90 °
